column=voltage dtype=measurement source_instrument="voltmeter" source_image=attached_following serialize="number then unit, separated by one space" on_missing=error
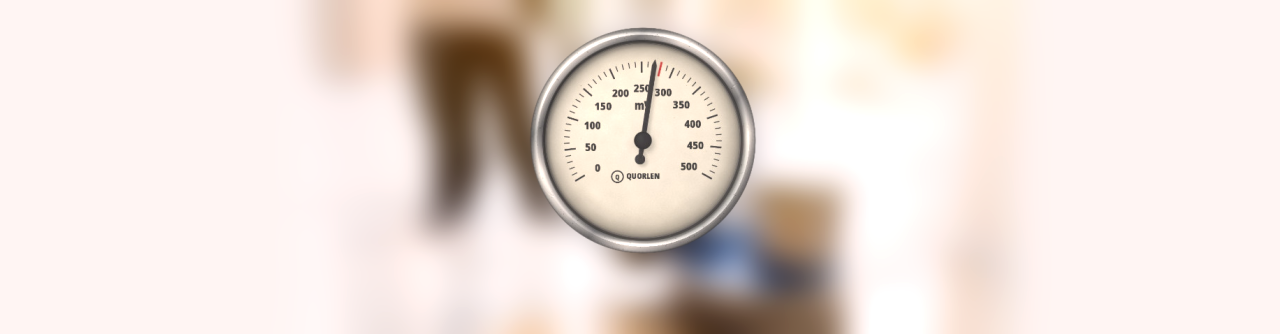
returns 270 mV
